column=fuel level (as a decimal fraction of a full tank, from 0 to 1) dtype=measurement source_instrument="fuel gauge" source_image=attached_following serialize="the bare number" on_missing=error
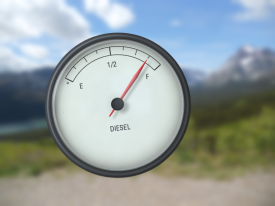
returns 0.875
